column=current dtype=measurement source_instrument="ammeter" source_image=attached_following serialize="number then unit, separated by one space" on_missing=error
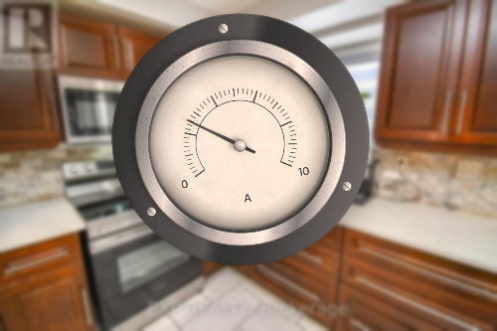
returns 2.6 A
